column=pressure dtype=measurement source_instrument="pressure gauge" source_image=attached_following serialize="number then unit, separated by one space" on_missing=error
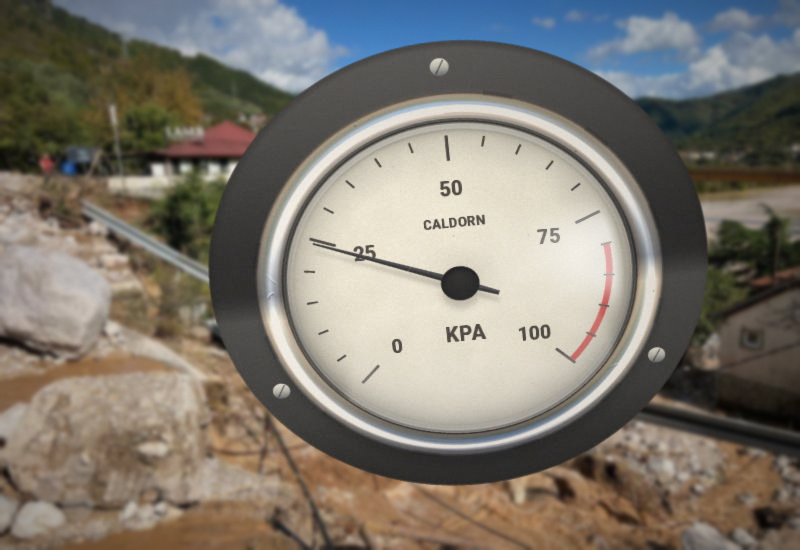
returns 25 kPa
